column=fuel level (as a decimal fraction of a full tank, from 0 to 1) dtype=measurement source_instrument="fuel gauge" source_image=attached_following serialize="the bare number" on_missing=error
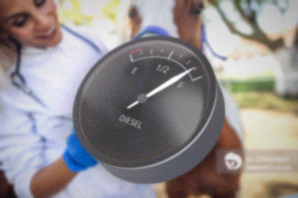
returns 0.875
